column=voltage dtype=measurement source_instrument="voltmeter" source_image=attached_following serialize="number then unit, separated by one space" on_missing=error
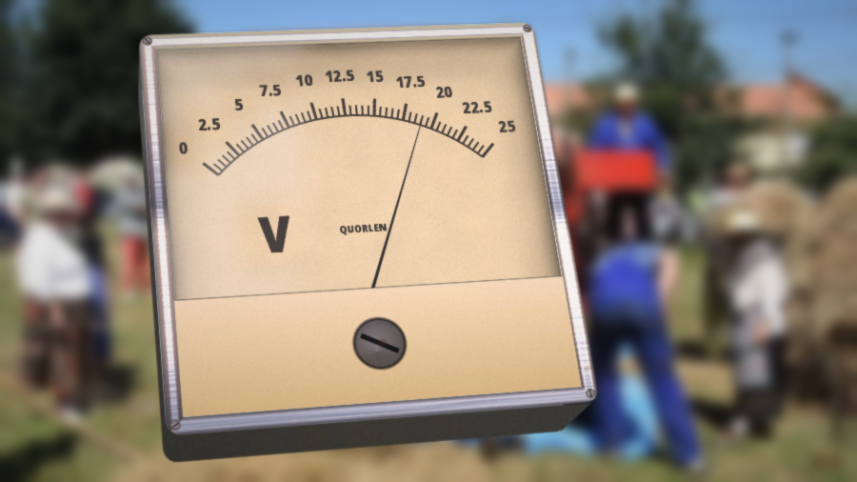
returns 19 V
